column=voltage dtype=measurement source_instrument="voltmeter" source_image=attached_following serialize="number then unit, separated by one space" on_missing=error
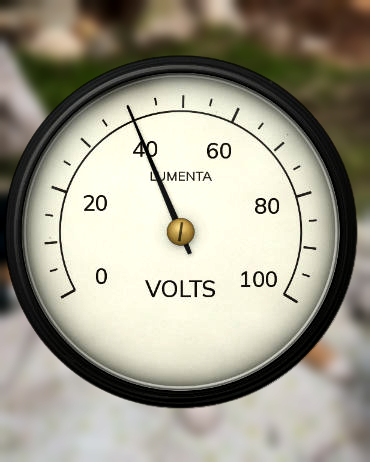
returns 40 V
